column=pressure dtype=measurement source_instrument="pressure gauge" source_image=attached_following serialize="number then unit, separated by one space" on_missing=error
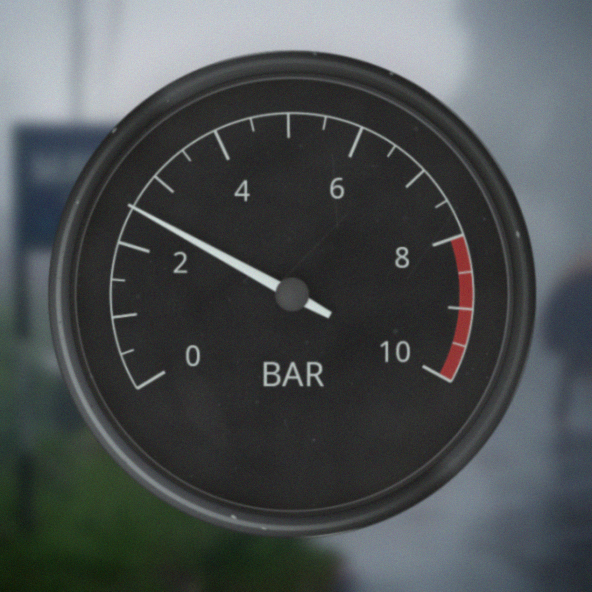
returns 2.5 bar
